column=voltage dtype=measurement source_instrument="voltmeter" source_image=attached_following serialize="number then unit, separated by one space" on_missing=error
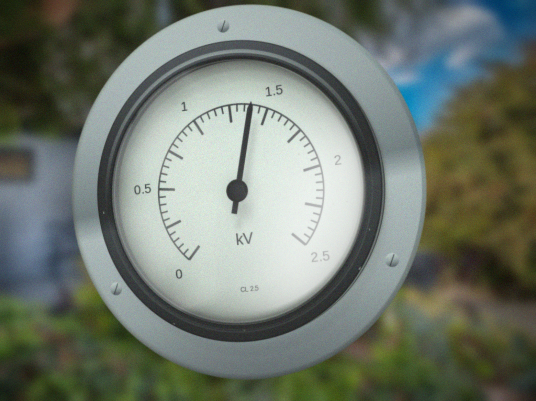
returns 1.4 kV
